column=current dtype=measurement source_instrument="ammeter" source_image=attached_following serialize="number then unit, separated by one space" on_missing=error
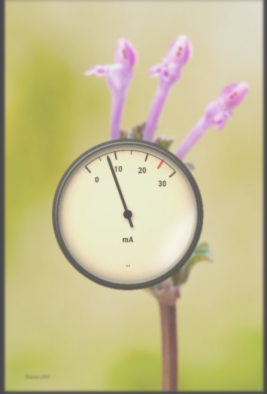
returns 7.5 mA
